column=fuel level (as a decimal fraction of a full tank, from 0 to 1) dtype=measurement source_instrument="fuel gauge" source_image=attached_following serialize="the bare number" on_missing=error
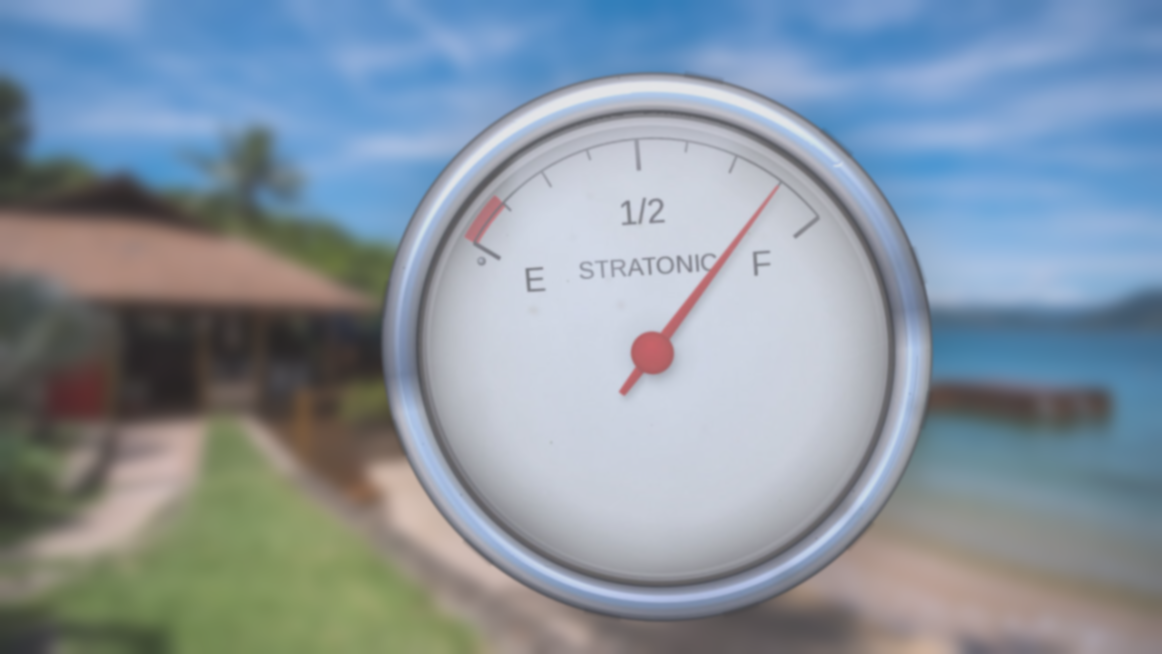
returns 0.875
